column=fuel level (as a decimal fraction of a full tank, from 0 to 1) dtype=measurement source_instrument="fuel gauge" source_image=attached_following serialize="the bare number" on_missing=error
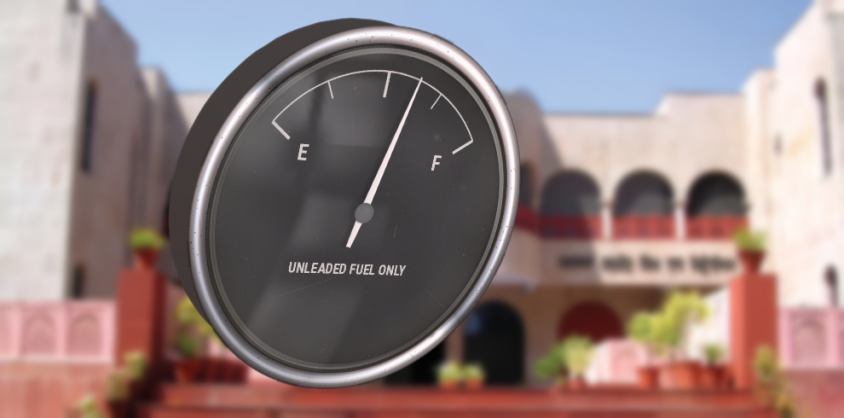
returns 0.625
